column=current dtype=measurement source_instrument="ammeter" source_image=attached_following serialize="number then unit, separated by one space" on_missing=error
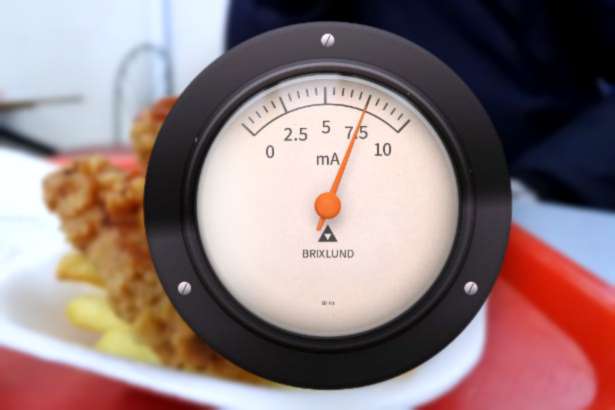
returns 7.5 mA
